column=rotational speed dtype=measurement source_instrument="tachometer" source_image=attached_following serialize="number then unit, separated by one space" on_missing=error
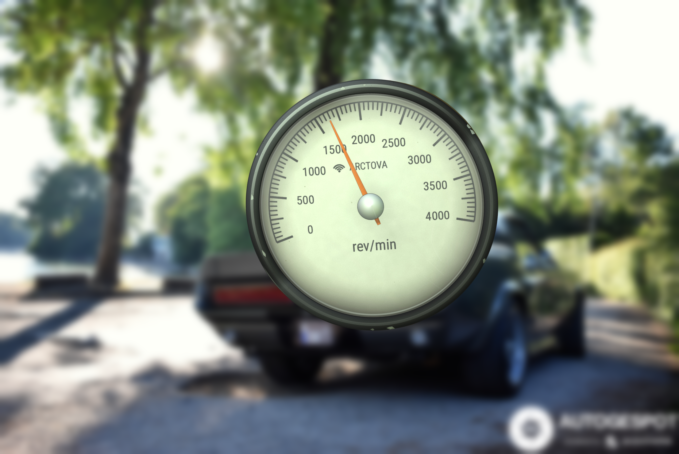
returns 1650 rpm
